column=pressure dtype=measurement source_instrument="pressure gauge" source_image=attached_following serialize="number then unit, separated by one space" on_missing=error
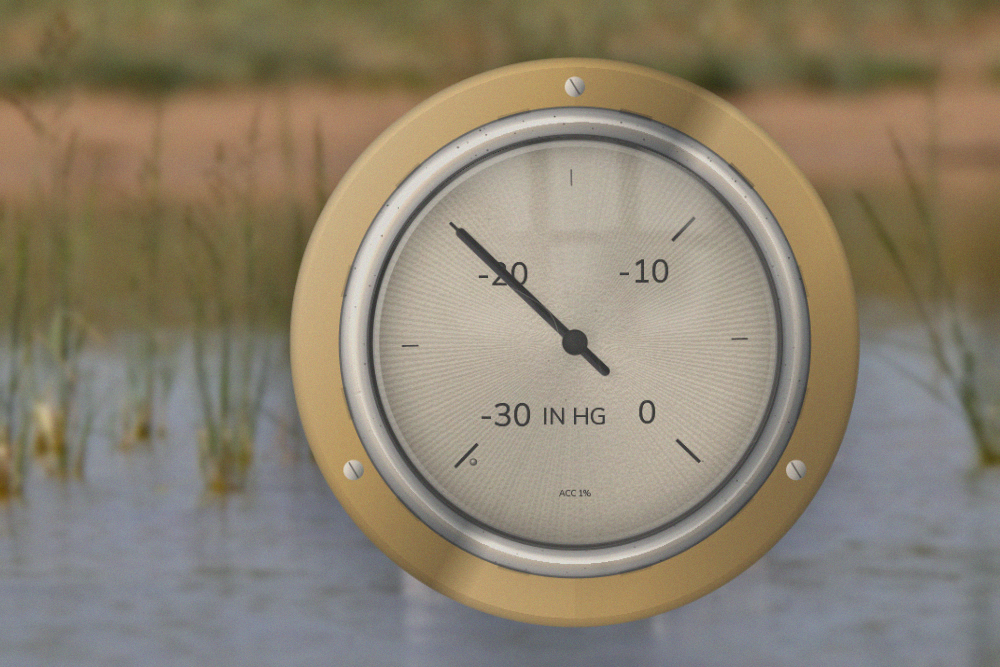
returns -20 inHg
